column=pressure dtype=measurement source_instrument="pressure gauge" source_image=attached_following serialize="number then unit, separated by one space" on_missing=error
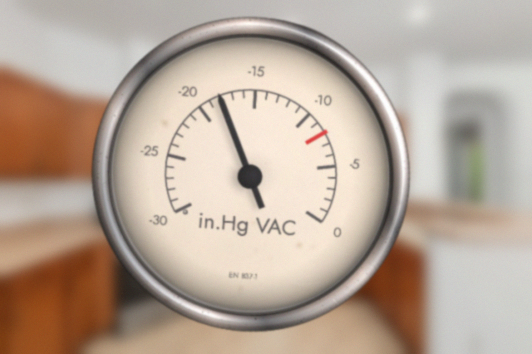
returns -18 inHg
